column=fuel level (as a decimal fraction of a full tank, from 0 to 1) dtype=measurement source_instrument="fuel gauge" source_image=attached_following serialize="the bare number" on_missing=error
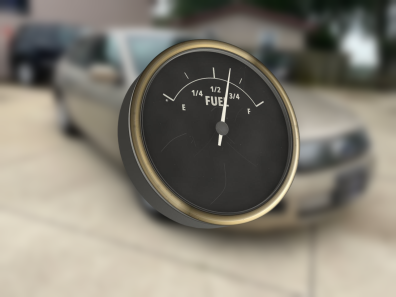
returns 0.625
